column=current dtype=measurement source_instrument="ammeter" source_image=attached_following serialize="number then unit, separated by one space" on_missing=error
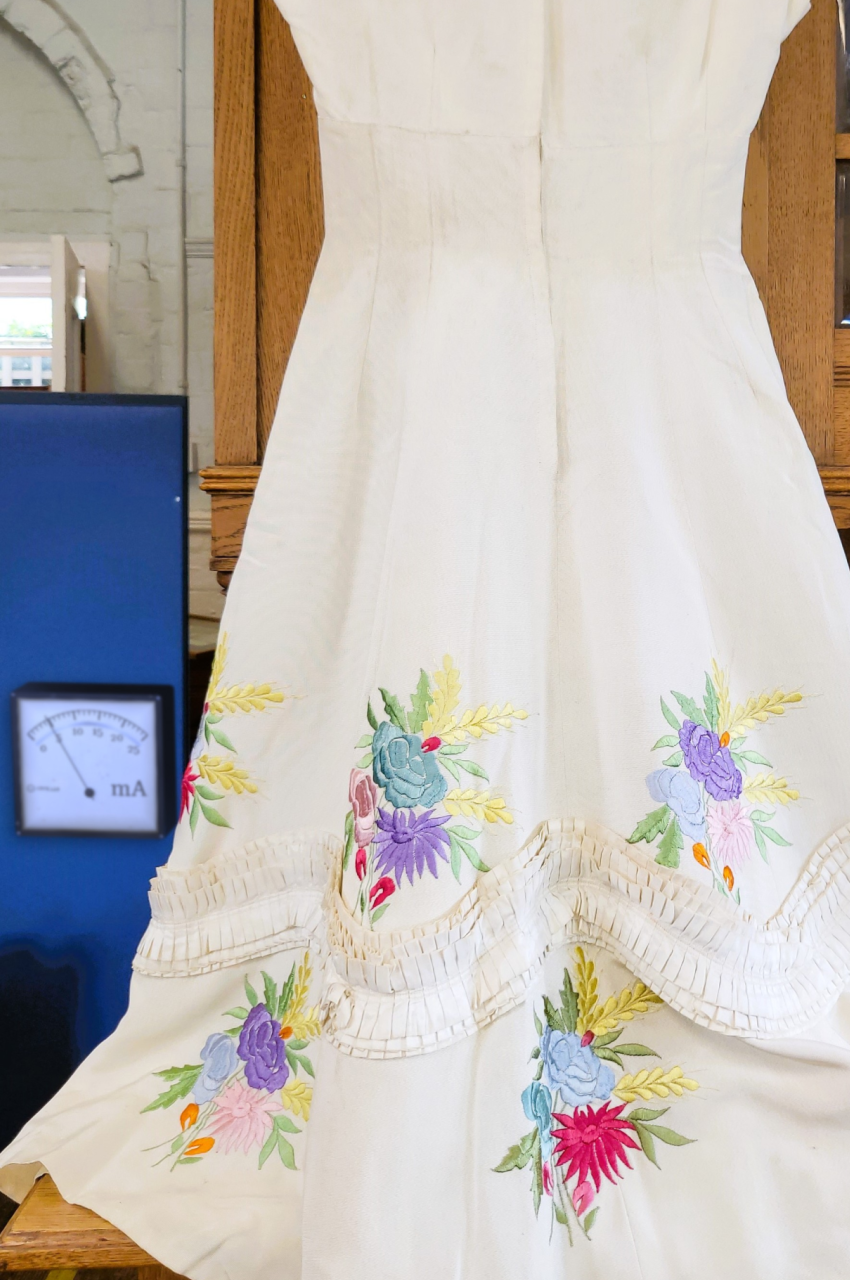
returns 5 mA
